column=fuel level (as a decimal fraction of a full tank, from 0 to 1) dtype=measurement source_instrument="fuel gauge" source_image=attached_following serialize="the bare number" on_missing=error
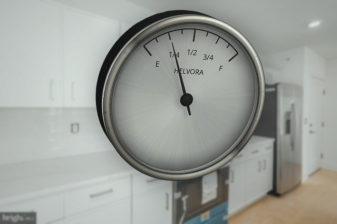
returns 0.25
